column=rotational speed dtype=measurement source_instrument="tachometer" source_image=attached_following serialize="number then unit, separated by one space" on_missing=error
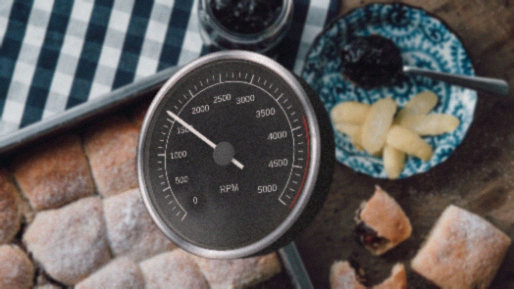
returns 1600 rpm
